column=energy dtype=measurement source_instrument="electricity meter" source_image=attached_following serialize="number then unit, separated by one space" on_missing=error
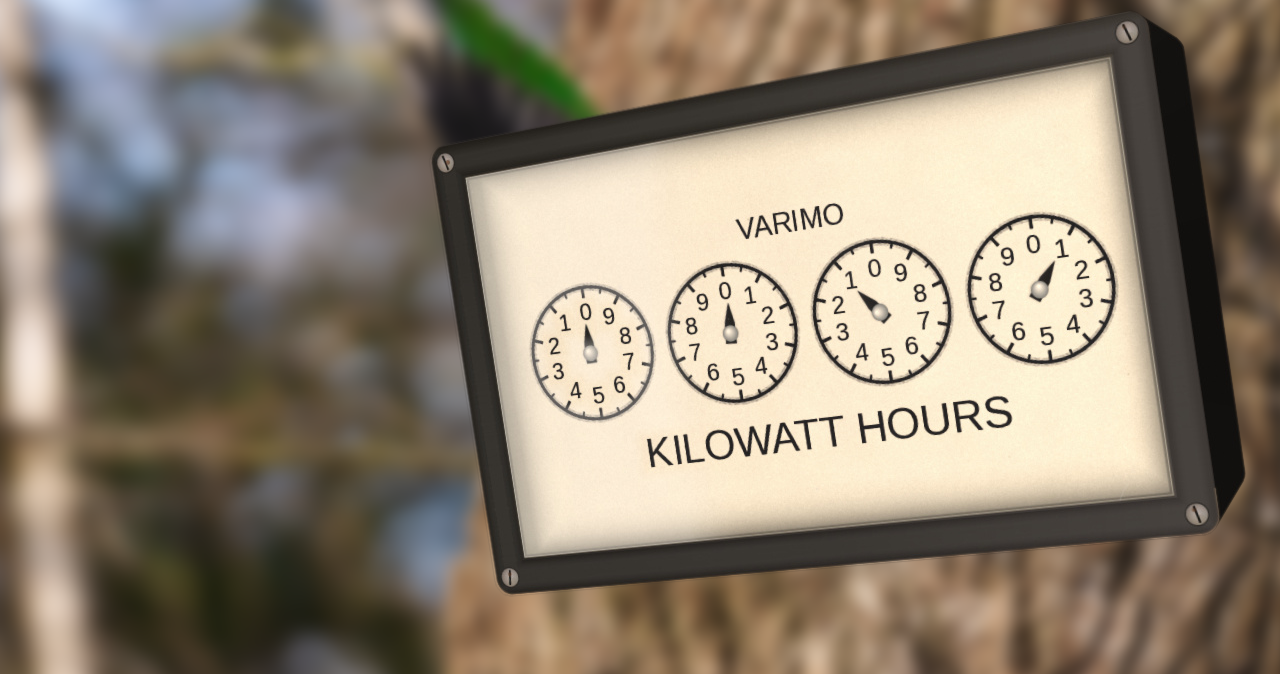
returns 11 kWh
